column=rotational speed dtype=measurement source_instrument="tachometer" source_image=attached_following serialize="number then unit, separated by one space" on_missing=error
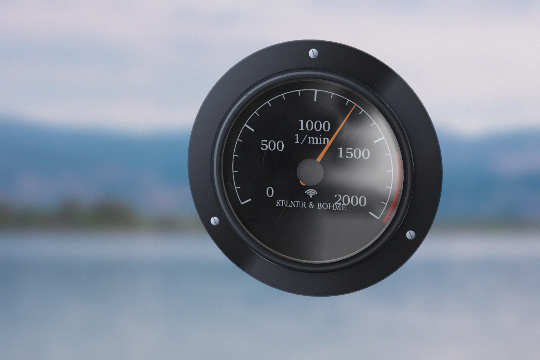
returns 1250 rpm
